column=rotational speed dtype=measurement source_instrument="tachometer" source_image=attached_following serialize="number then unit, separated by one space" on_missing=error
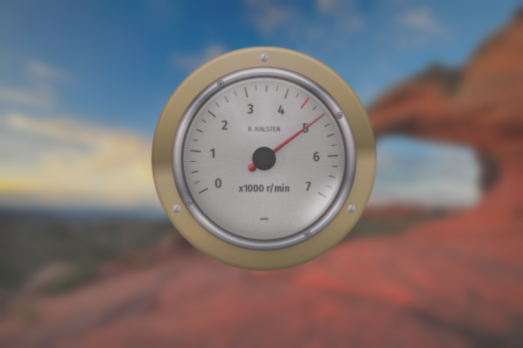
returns 5000 rpm
